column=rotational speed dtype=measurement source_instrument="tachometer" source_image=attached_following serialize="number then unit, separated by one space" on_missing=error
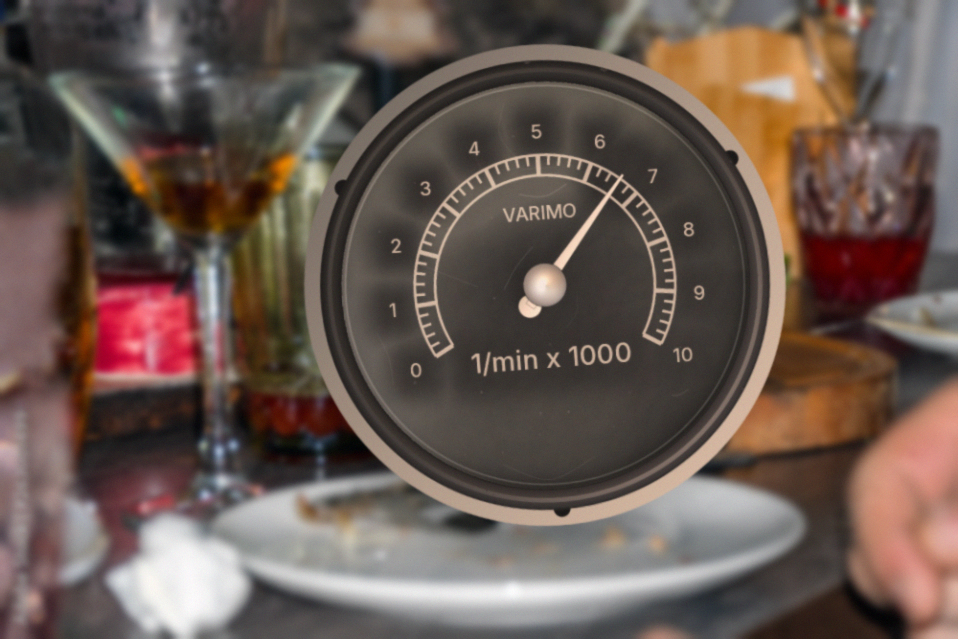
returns 6600 rpm
